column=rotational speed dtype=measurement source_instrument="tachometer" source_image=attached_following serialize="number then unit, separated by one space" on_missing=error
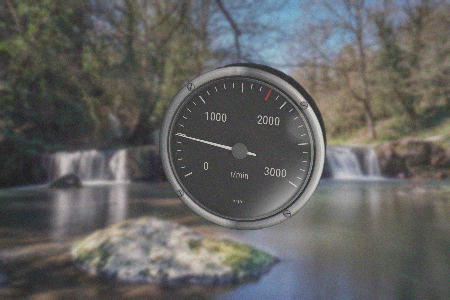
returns 500 rpm
